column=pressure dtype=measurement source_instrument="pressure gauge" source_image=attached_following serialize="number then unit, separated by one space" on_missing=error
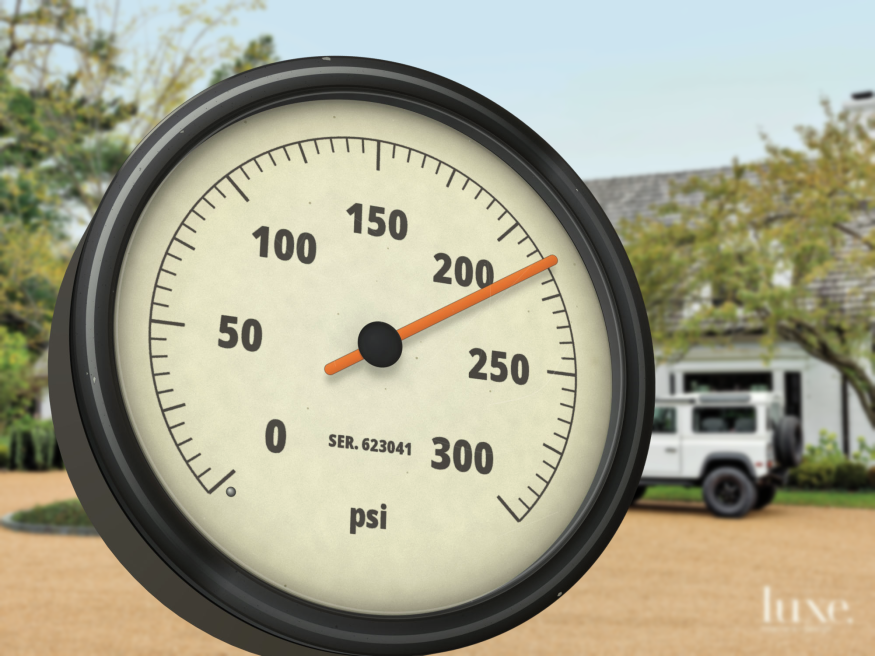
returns 215 psi
